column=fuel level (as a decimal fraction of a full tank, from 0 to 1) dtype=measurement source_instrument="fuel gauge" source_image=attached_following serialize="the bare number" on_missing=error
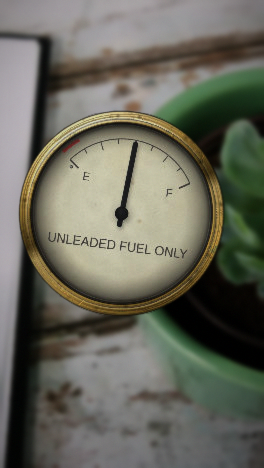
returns 0.5
